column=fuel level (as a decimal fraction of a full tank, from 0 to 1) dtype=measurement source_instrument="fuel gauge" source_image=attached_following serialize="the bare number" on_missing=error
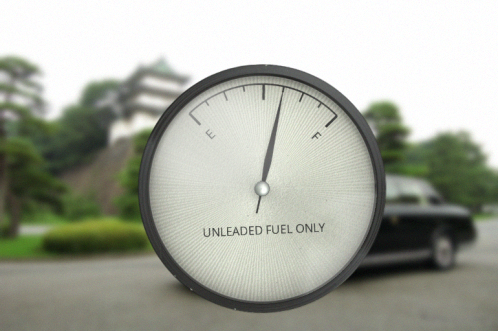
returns 0.625
